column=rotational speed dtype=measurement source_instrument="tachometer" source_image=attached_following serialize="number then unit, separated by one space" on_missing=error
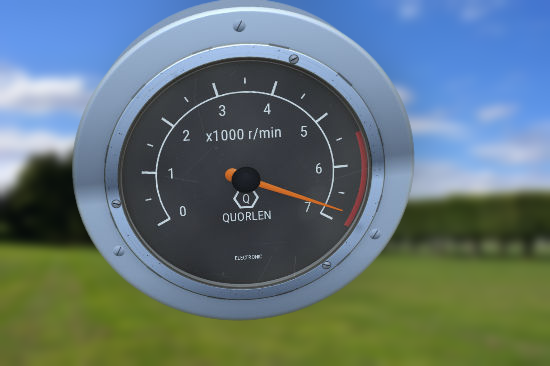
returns 6750 rpm
